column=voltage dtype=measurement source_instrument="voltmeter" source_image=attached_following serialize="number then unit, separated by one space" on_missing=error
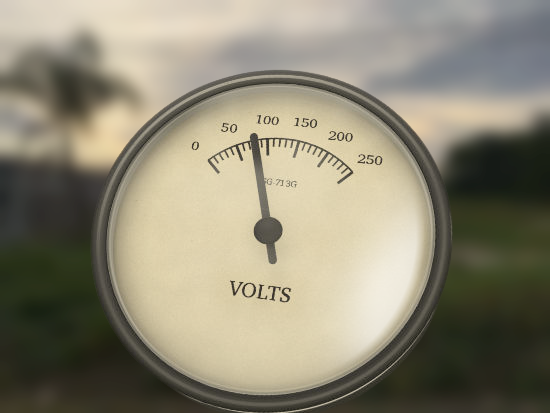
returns 80 V
